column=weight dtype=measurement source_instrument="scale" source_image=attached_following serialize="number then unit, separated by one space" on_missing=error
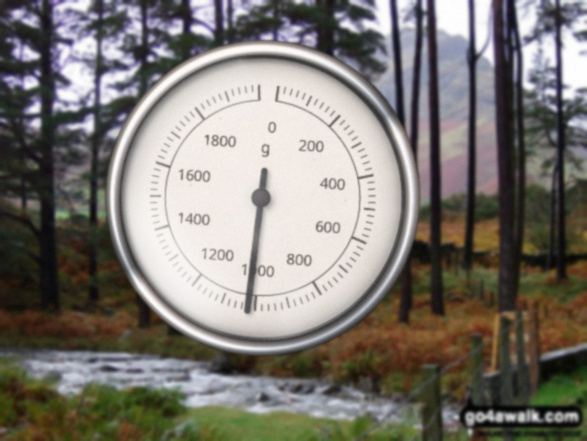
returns 1020 g
